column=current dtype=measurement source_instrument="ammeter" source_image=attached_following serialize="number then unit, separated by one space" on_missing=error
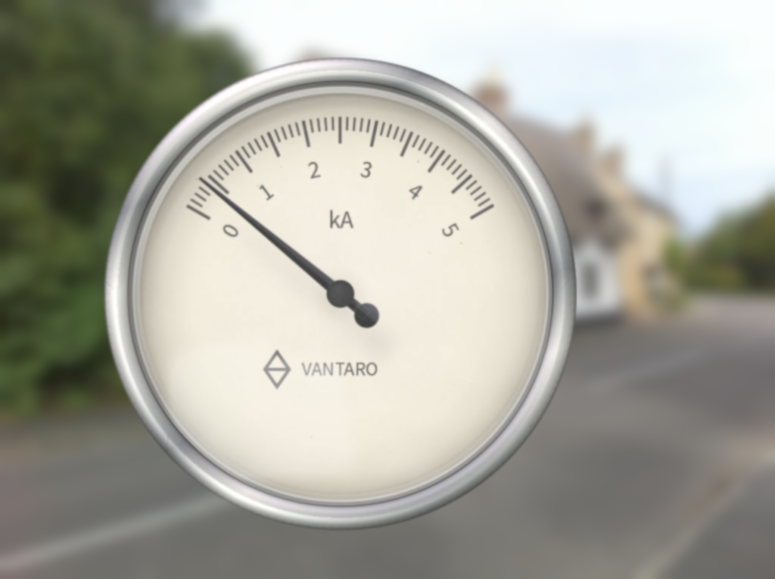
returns 0.4 kA
